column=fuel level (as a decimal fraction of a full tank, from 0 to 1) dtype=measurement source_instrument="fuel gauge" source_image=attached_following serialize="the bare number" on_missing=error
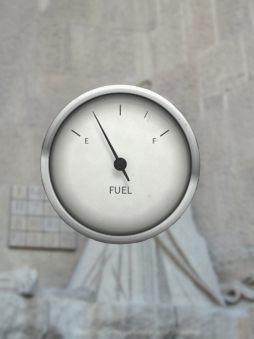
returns 0.25
